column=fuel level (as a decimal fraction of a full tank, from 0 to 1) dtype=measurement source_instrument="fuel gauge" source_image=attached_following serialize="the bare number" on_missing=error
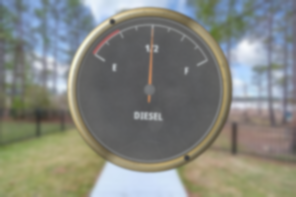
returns 0.5
